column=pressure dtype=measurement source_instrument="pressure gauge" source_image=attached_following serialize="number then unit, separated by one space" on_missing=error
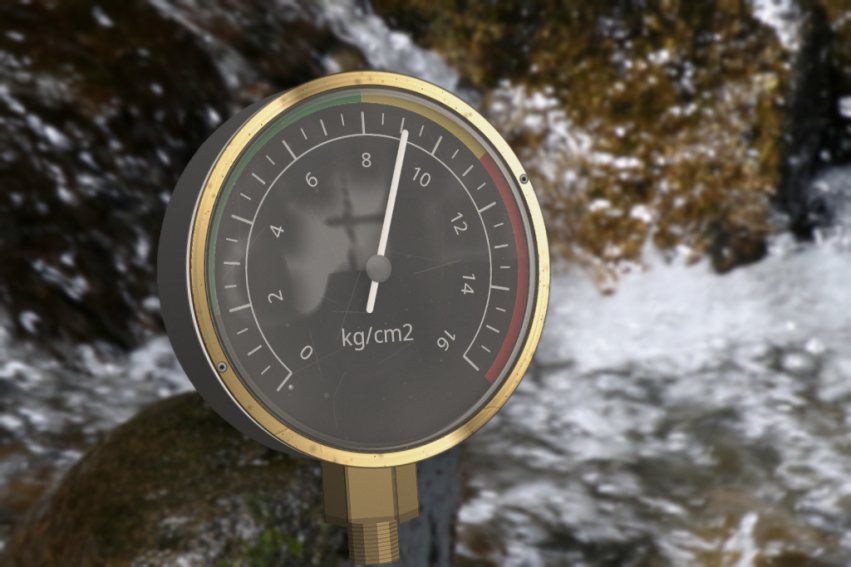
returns 9 kg/cm²
